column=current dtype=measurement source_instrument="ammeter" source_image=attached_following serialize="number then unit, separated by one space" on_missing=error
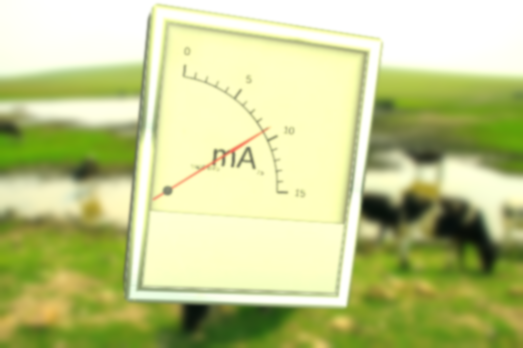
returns 9 mA
